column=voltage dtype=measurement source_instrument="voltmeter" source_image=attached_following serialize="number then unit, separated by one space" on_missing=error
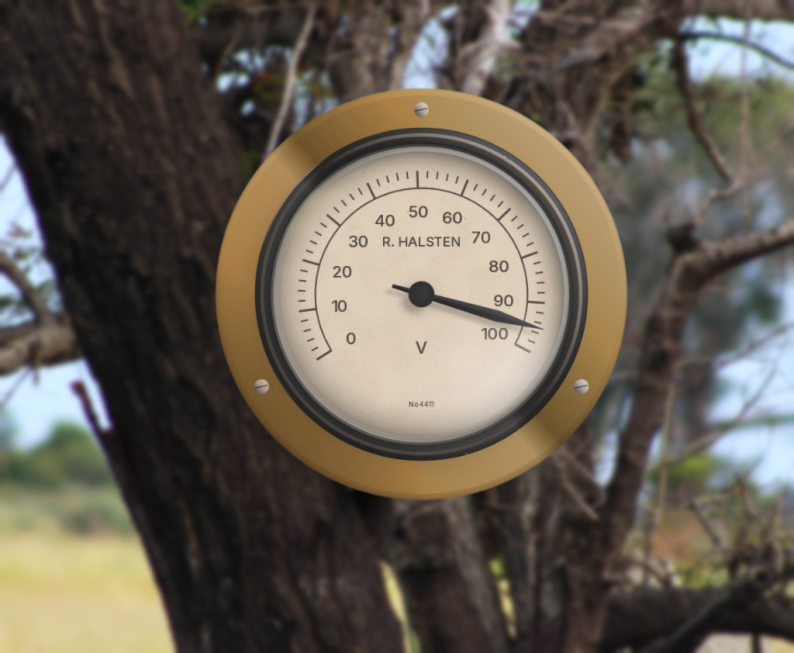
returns 95 V
